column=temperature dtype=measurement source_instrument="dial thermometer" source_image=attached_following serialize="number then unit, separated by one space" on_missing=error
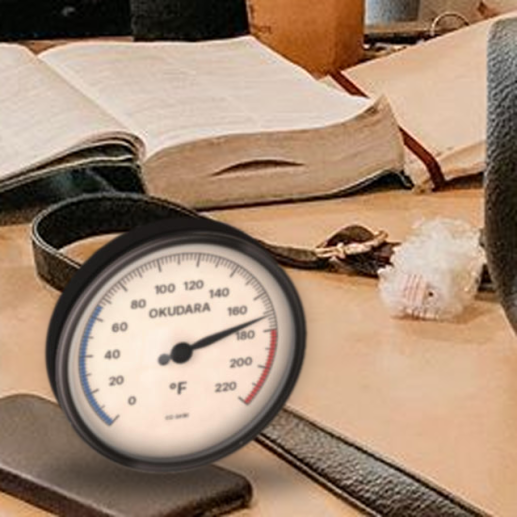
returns 170 °F
